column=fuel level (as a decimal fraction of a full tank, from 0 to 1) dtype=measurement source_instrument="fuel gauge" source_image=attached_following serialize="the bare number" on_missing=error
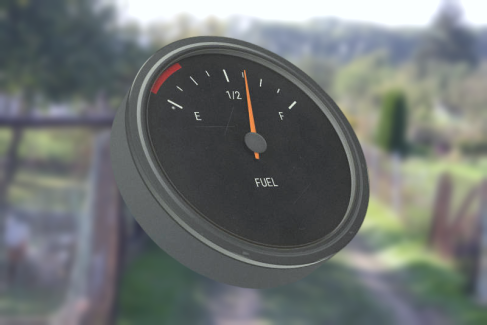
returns 0.625
